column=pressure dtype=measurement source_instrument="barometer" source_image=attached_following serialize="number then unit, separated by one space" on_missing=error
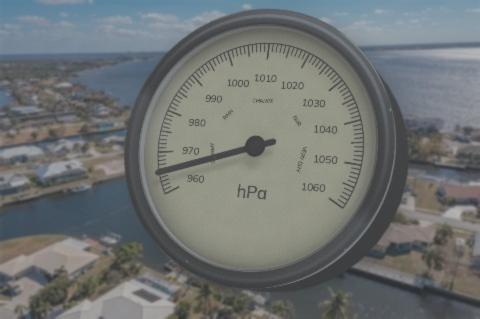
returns 965 hPa
